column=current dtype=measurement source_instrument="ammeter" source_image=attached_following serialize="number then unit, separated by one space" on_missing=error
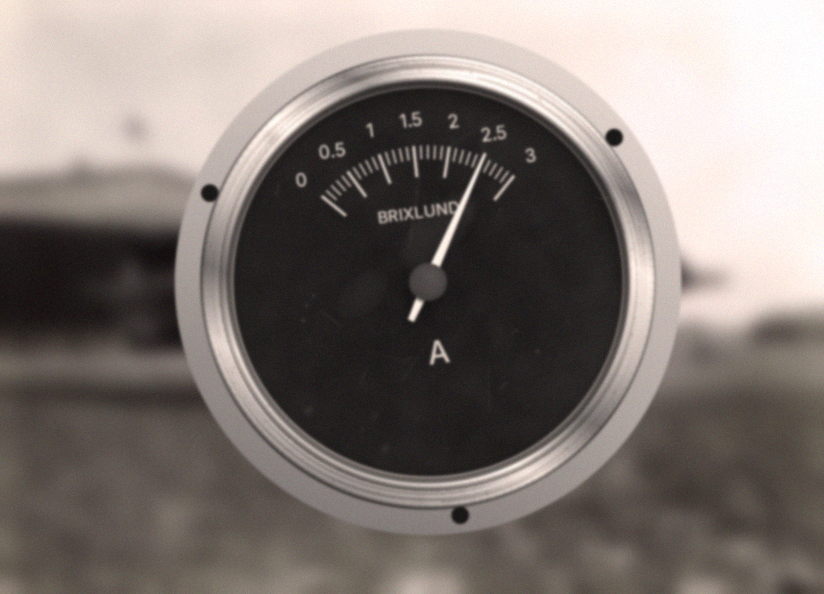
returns 2.5 A
